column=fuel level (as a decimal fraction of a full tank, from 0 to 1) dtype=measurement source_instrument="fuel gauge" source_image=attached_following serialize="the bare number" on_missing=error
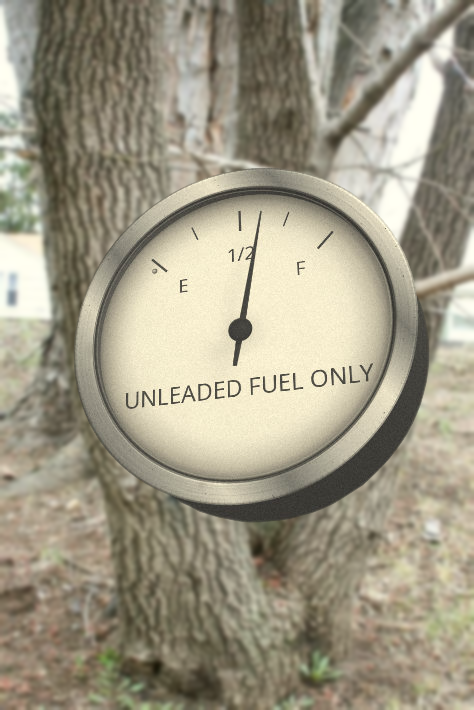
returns 0.625
